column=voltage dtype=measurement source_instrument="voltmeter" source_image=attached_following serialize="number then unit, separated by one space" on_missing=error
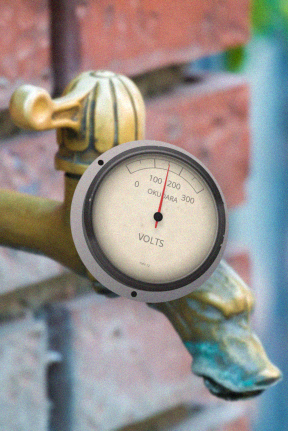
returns 150 V
